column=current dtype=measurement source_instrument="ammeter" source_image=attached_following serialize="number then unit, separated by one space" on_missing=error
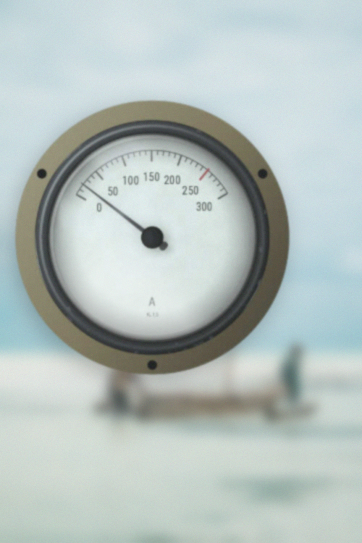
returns 20 A
